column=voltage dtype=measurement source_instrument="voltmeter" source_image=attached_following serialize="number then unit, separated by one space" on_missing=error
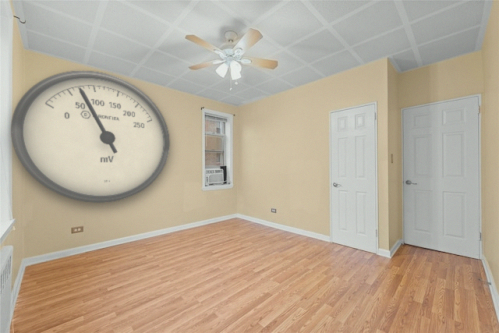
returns 70 mV
